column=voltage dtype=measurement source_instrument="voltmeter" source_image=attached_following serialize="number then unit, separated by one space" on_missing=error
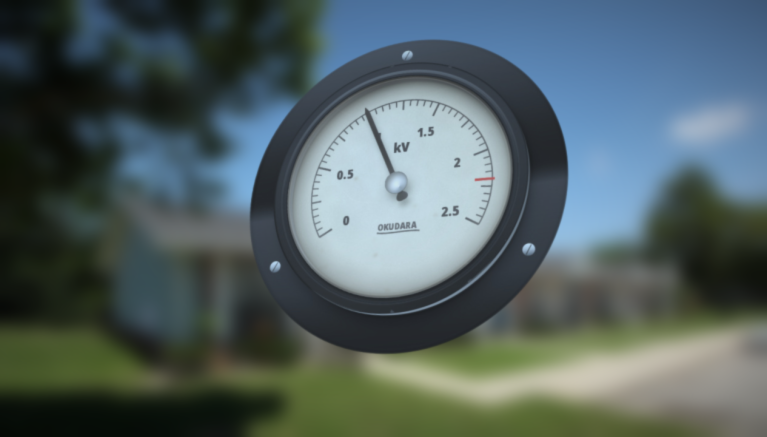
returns 1 kV
